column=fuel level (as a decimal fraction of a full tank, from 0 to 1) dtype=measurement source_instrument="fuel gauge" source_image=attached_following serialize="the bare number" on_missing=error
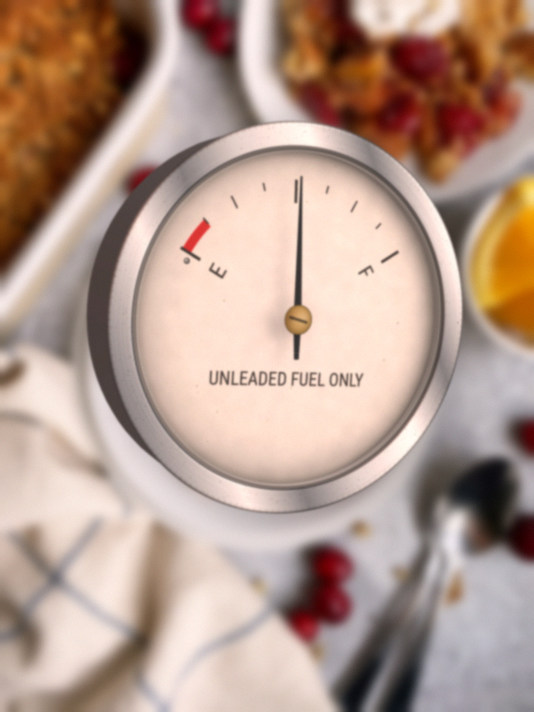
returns 0.5
